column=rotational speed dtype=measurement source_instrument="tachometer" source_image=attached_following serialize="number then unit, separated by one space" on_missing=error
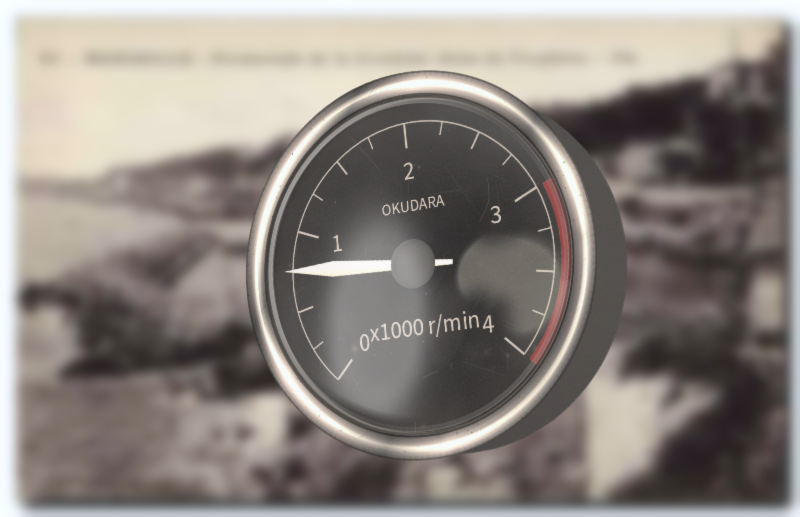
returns 750 rpm
